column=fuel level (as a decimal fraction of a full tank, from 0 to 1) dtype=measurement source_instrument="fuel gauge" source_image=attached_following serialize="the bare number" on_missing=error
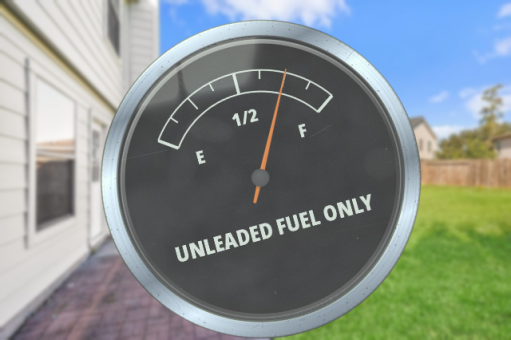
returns 0.75
